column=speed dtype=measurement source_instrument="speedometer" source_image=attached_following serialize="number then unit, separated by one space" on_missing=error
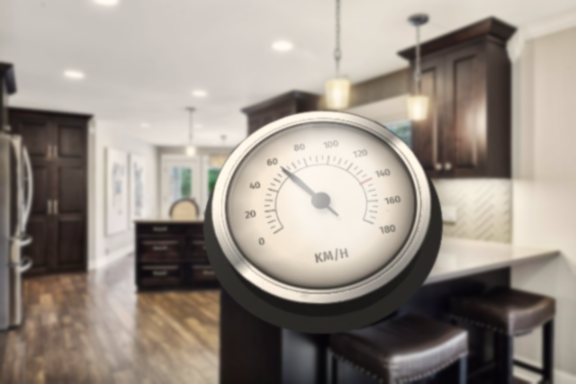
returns 60 km/h
